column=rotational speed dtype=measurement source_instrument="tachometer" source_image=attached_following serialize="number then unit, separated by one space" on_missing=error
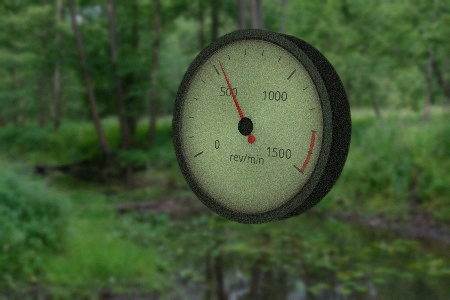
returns 550 rpm
